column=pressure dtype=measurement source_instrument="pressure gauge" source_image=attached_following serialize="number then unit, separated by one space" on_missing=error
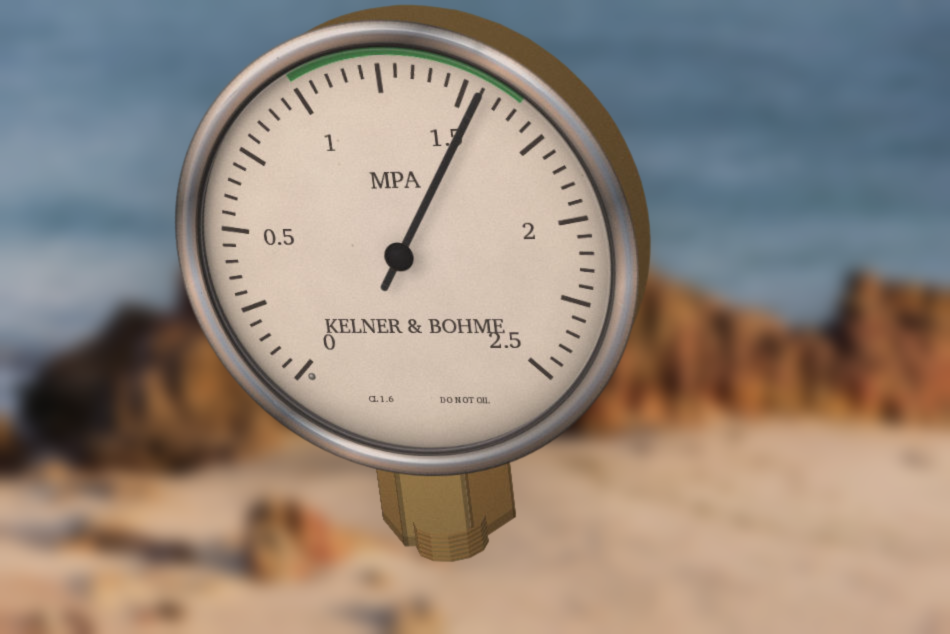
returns 1.55 MPa
